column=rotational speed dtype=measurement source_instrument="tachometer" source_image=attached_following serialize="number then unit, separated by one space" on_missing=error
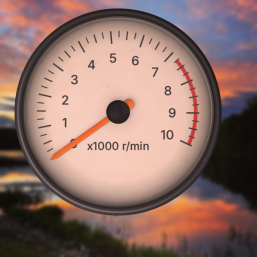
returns 0 rpm
